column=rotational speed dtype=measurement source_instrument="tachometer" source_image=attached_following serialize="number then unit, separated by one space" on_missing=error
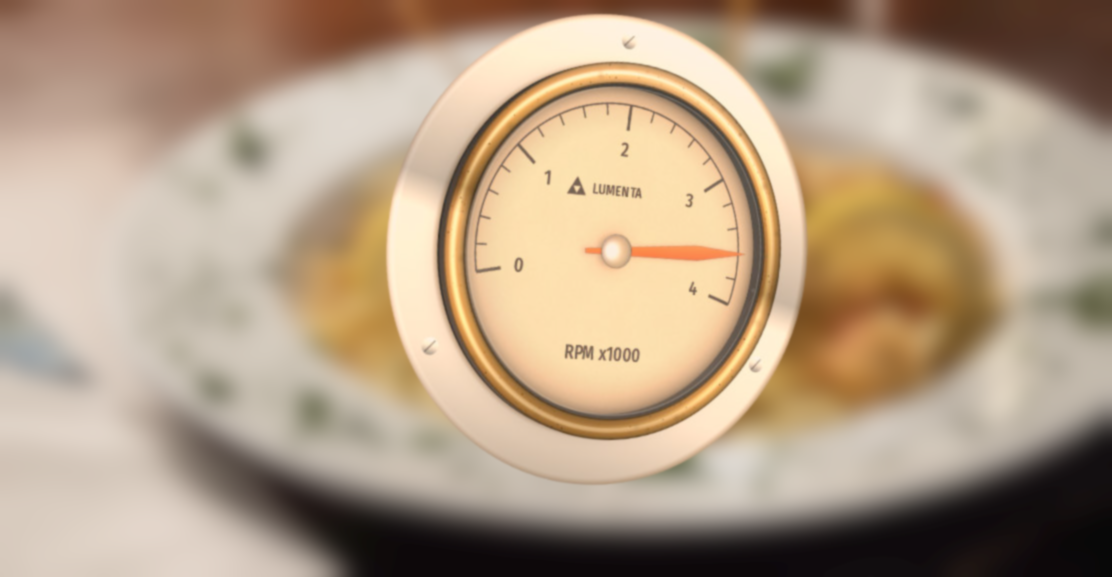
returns 3600 rpm
